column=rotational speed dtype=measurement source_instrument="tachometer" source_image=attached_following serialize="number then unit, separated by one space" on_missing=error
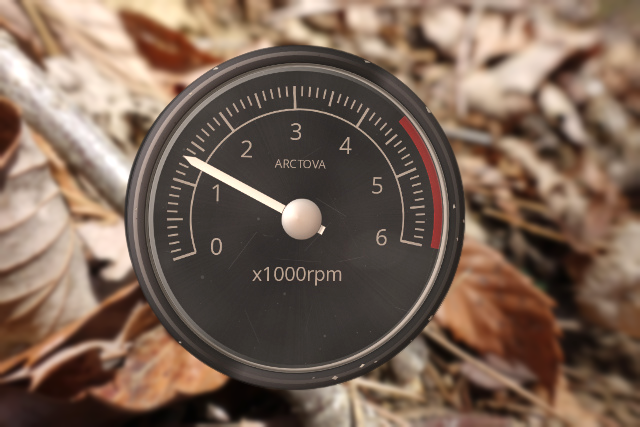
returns 1300 rpm
